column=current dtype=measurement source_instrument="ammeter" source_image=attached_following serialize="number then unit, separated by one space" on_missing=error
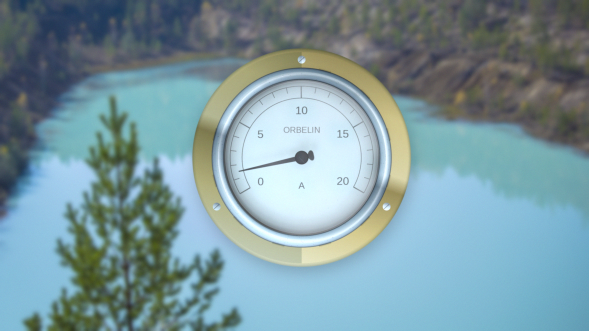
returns 1.5 A
